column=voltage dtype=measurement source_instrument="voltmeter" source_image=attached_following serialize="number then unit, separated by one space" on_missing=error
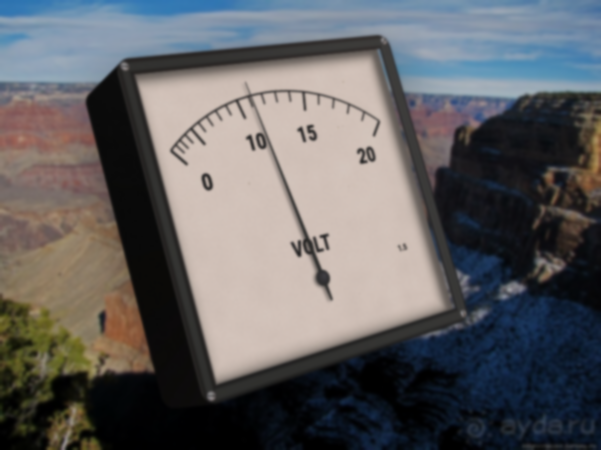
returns 11 V
